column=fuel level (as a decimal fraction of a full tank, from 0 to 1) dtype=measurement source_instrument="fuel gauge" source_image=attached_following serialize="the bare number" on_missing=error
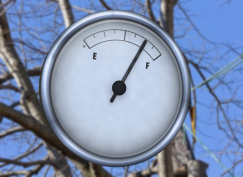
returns 0.75
